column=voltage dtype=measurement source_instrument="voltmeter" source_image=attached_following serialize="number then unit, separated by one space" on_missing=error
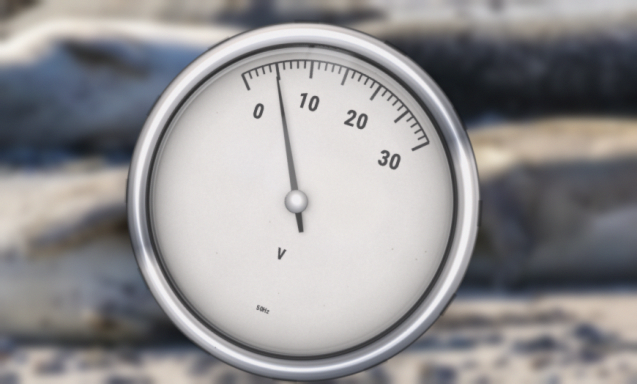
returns 5 V
